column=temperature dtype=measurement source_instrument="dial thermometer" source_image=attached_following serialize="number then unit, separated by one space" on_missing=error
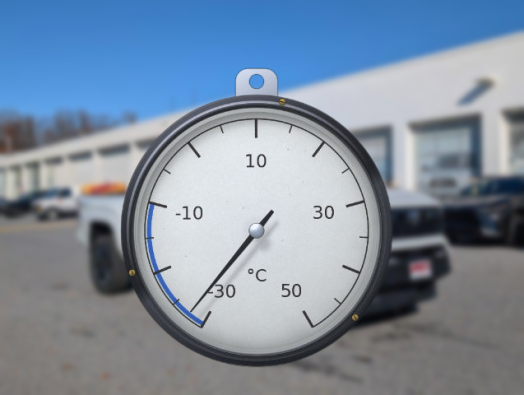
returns -27.5 °C
